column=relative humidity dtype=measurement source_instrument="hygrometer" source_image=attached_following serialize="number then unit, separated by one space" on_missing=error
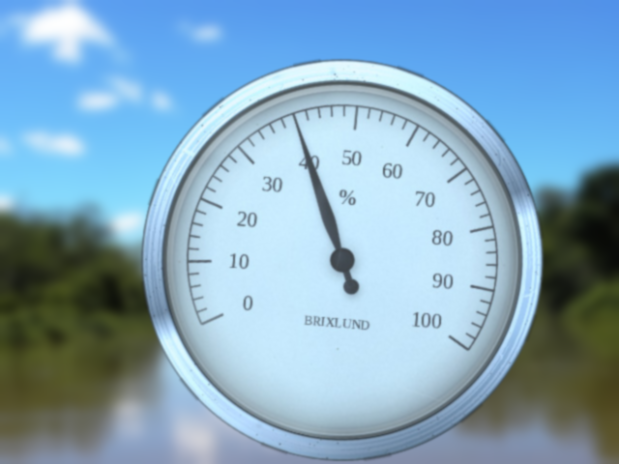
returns 40 %
